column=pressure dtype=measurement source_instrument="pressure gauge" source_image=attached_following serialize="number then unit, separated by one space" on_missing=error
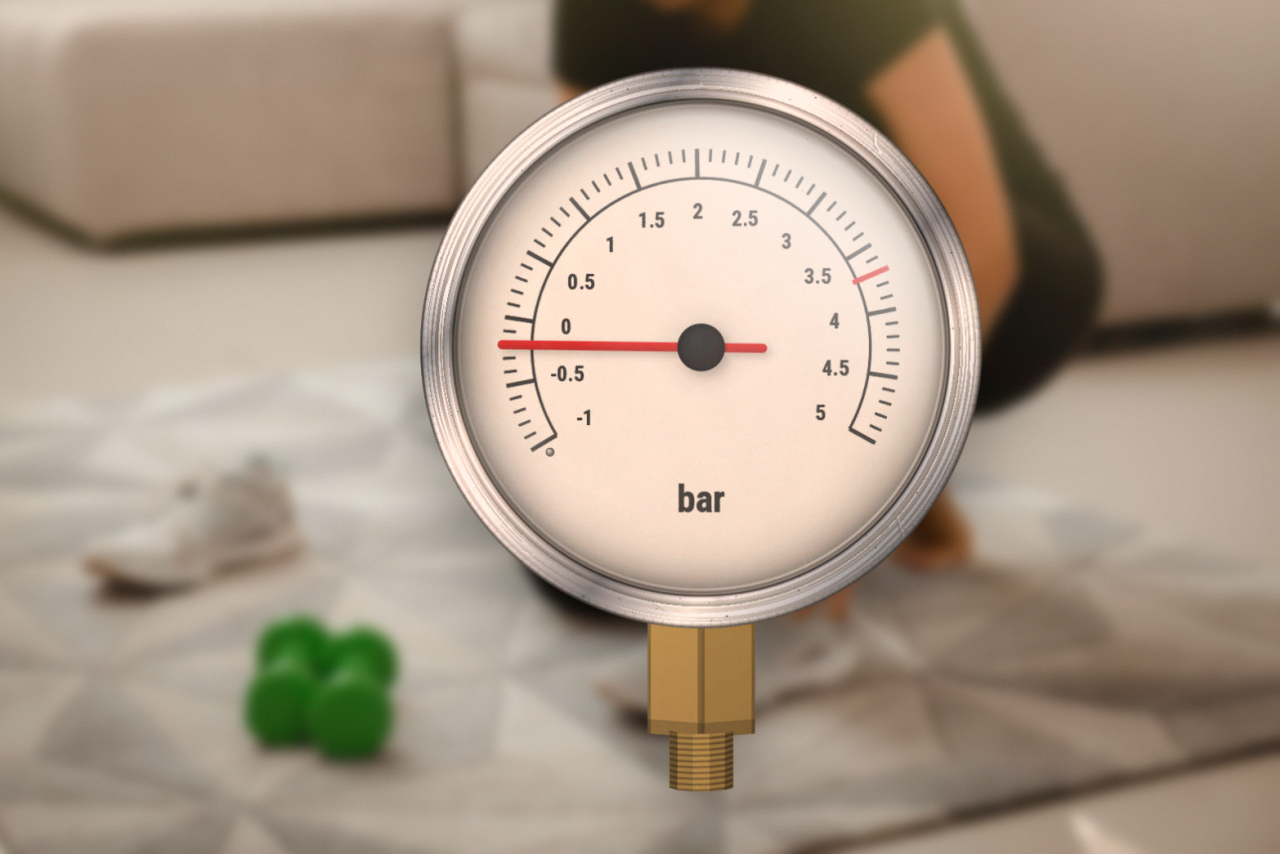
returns -0.2 bar
